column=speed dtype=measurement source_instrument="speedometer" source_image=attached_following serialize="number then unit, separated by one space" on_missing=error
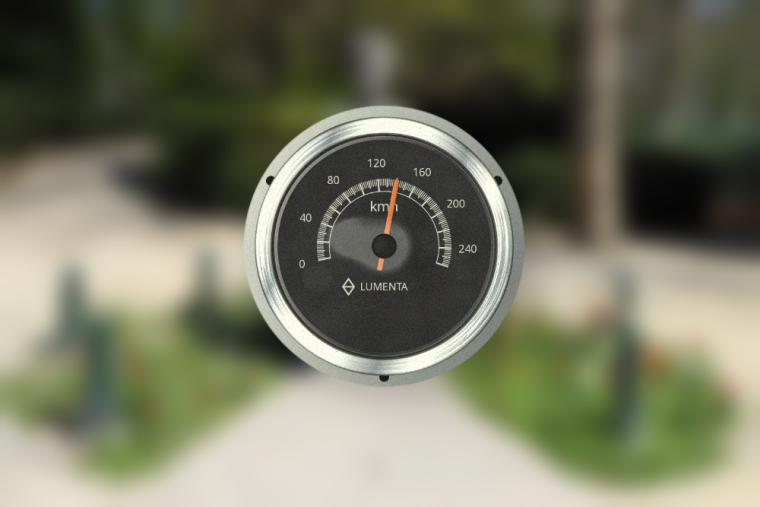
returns 140 km/h
